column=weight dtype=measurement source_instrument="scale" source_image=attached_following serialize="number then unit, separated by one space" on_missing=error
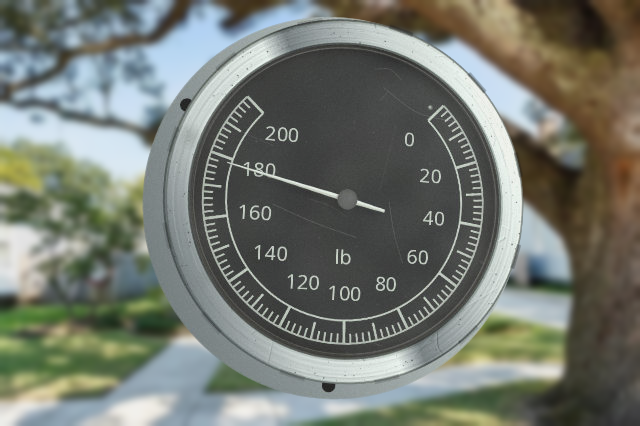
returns 178 lb
